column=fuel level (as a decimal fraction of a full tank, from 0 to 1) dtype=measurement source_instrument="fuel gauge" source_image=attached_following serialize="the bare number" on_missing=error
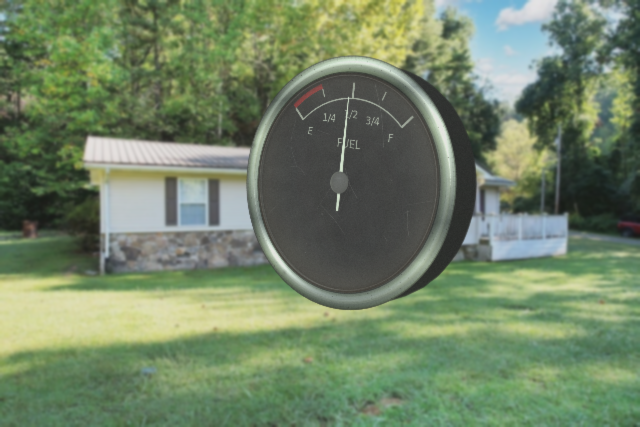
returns 0.5
